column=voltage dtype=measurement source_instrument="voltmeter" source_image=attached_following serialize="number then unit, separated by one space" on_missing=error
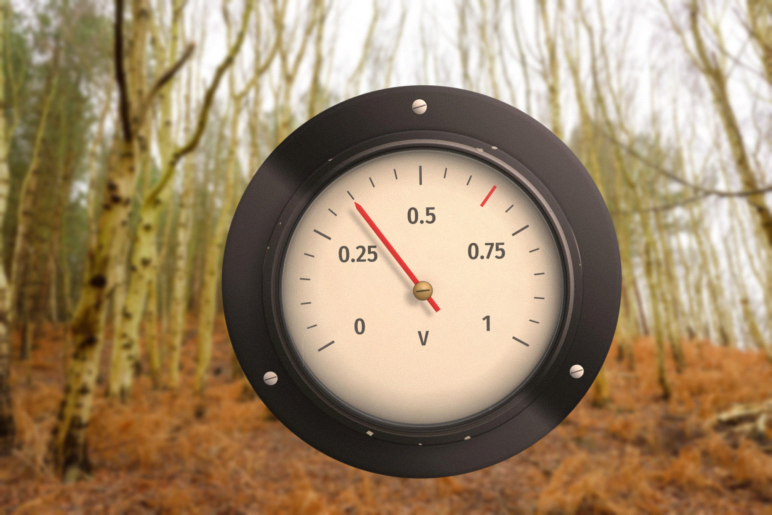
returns 0.35 V
